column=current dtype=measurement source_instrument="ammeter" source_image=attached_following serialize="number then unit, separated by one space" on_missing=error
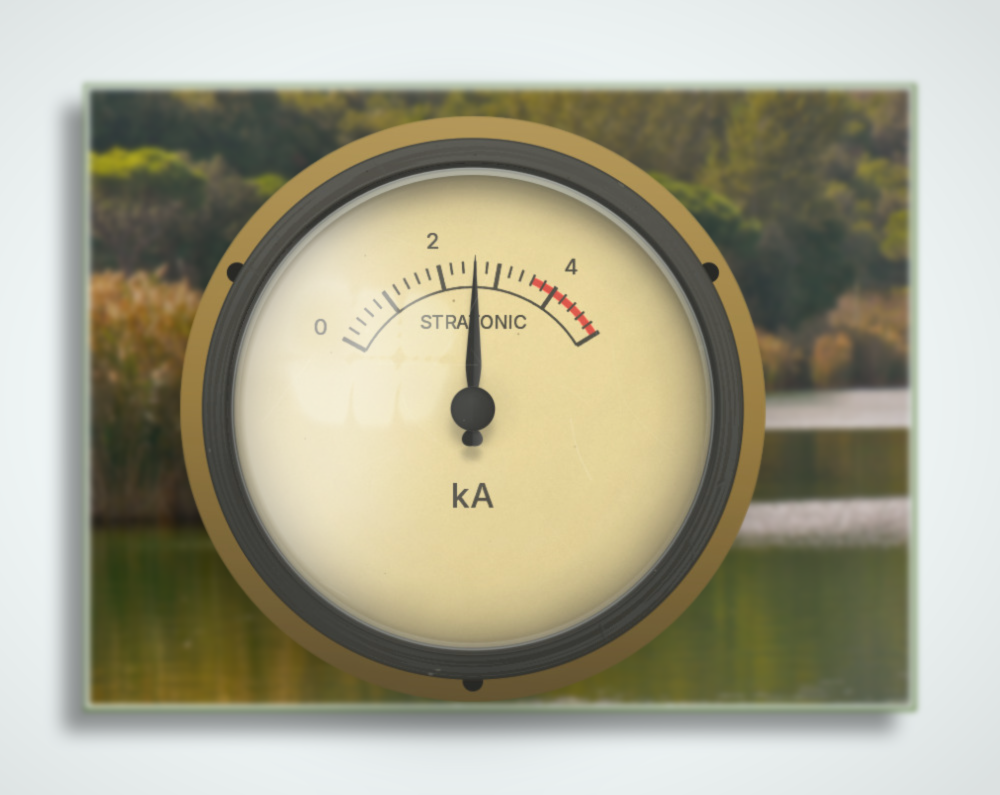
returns 2.6 kA
